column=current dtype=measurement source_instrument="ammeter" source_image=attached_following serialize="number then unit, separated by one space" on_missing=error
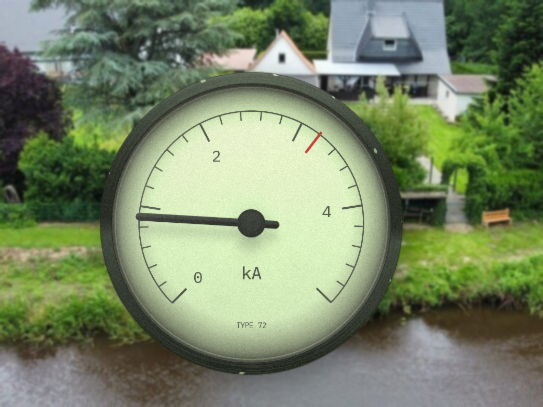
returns 0.9 kA
